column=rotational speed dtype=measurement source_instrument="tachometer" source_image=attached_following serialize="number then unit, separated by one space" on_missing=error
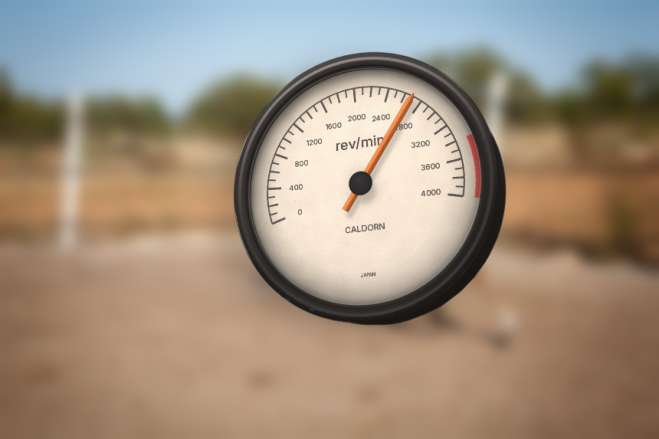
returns 2700 rpm
